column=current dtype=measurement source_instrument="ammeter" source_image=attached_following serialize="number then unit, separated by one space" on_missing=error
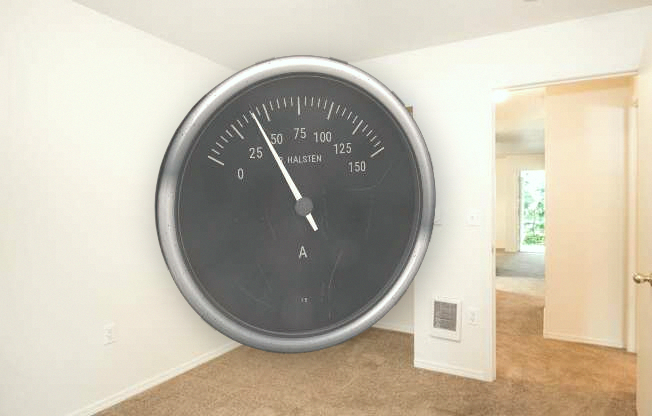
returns 40 A
